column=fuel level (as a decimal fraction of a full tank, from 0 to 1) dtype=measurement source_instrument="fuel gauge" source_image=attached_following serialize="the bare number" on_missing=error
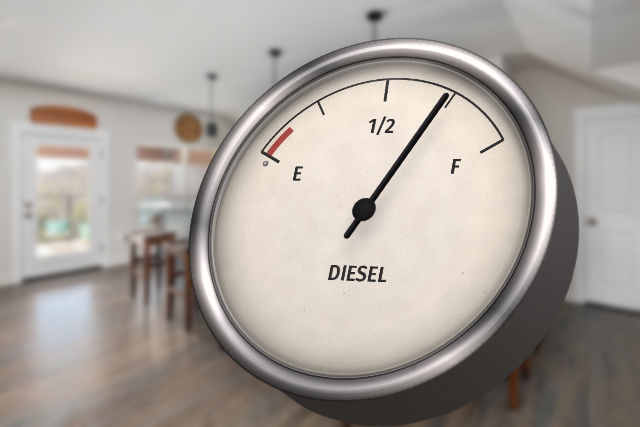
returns 0.75
